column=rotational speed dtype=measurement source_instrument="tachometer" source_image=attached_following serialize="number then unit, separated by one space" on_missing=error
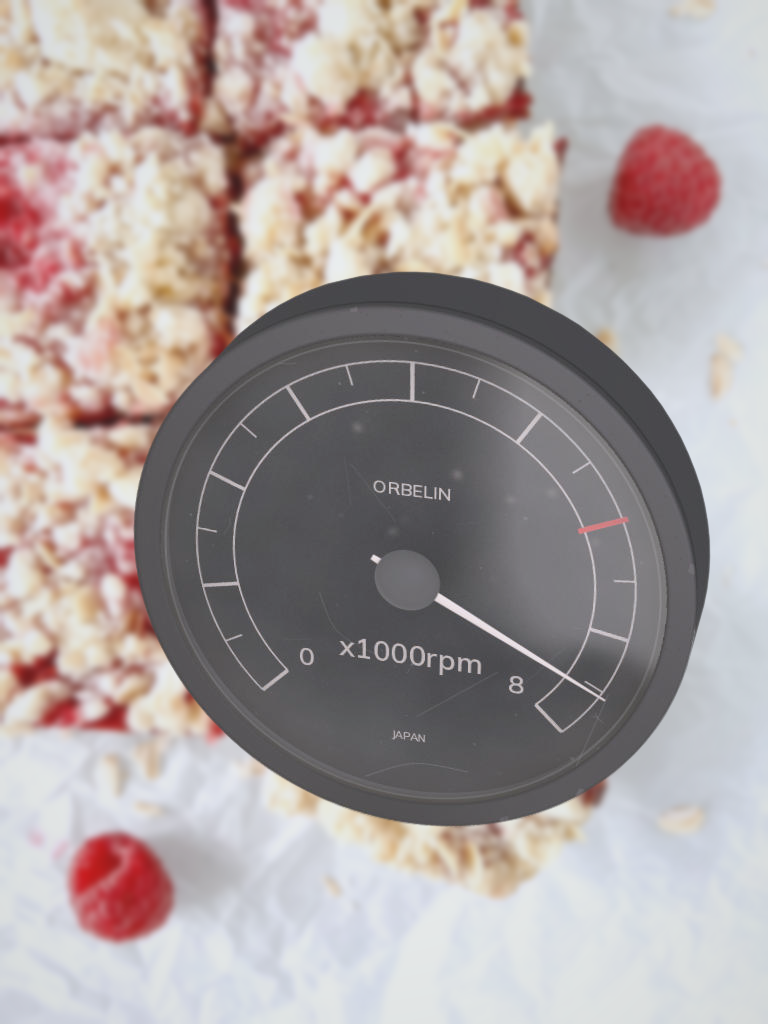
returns 7500 rpm
